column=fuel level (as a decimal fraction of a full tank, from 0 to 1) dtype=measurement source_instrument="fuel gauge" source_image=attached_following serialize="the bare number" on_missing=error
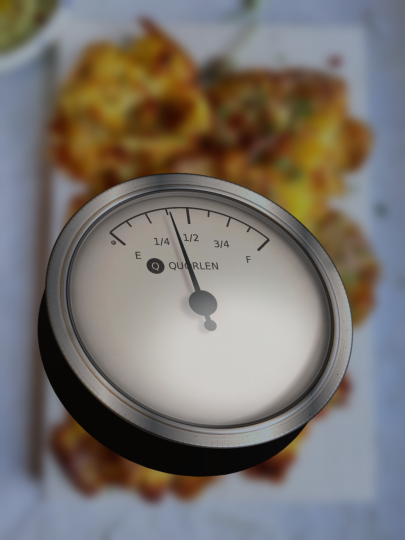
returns 0.375
